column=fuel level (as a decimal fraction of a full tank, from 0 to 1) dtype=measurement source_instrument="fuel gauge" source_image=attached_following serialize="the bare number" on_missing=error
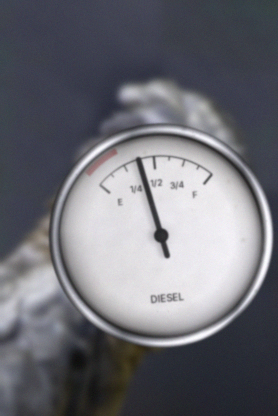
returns 0.375
